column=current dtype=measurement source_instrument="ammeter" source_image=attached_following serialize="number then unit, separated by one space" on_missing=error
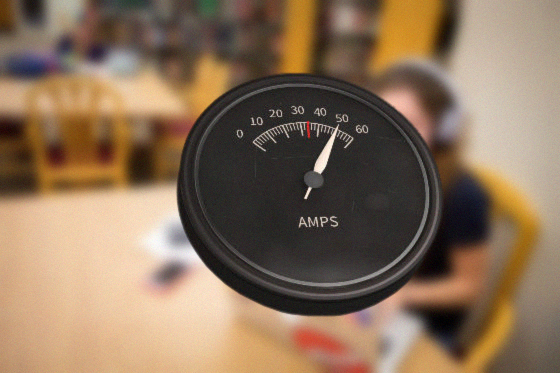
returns 50 A
